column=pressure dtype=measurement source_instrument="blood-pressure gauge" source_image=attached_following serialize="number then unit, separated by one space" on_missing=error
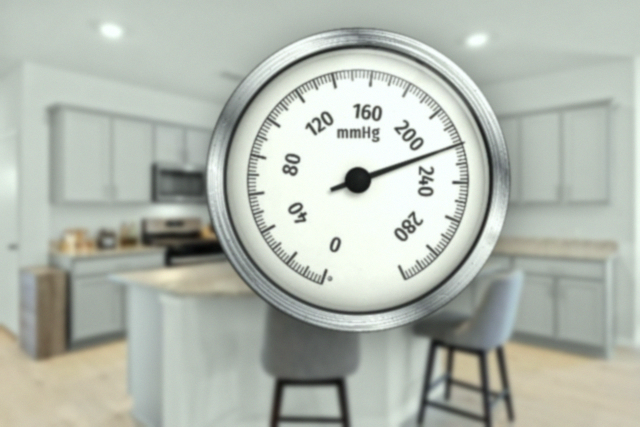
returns 220 mmHg
